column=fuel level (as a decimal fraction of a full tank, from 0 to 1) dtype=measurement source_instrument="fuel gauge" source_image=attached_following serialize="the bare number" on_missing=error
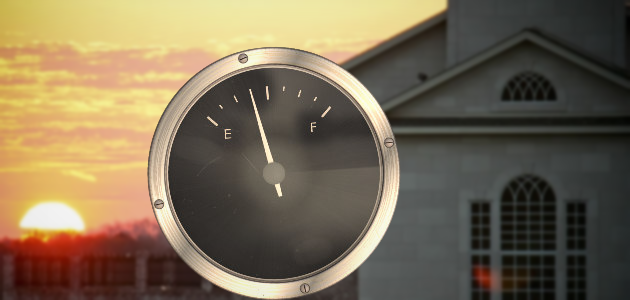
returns 0.375
